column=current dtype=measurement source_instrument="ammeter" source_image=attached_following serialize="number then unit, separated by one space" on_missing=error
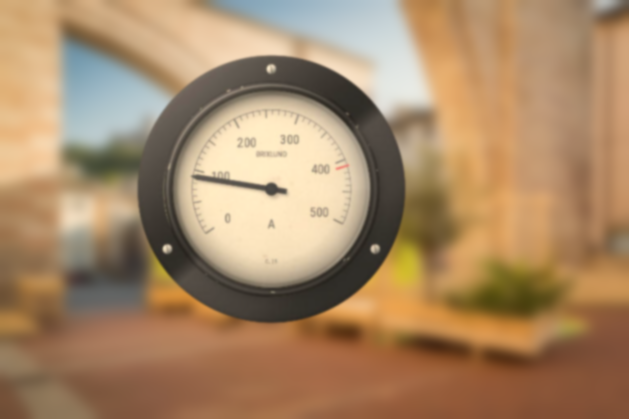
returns 90 A
